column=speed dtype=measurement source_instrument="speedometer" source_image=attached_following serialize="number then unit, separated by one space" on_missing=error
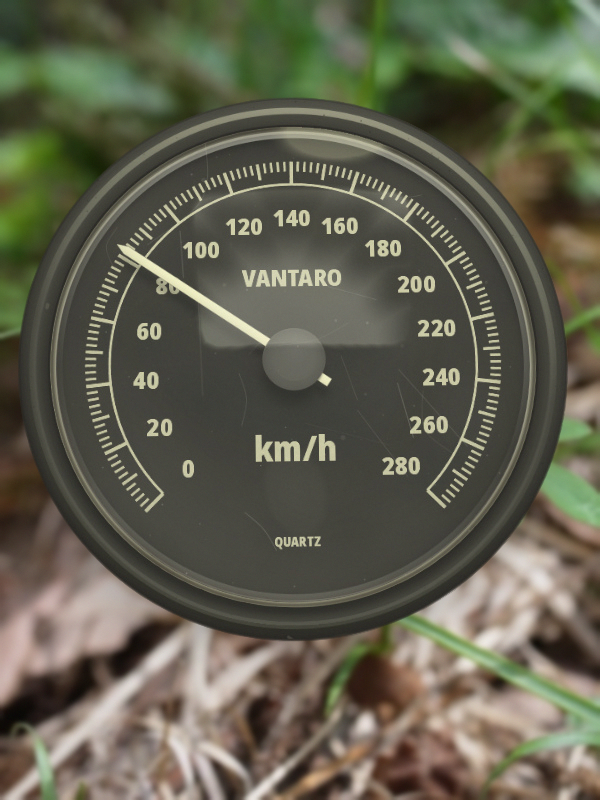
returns 82 km/h
